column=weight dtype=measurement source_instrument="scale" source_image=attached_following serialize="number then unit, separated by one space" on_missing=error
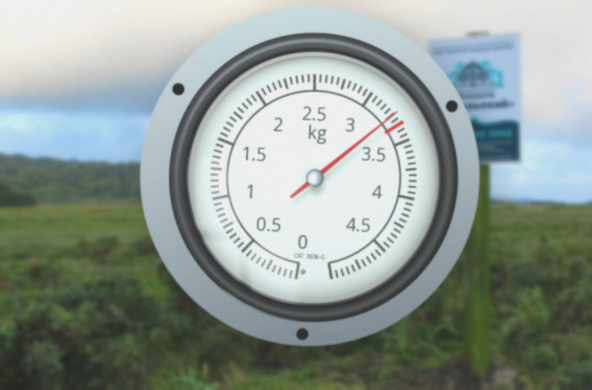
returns 3.25 kg
